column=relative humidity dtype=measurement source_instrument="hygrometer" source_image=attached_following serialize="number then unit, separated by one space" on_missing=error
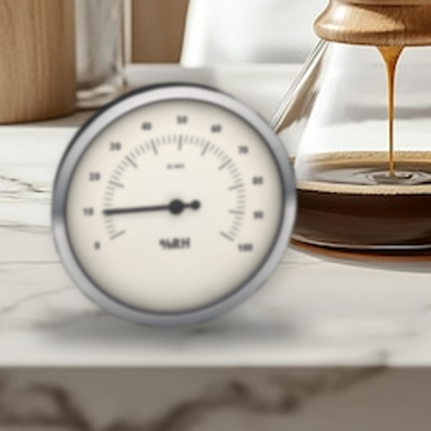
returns 10 %
